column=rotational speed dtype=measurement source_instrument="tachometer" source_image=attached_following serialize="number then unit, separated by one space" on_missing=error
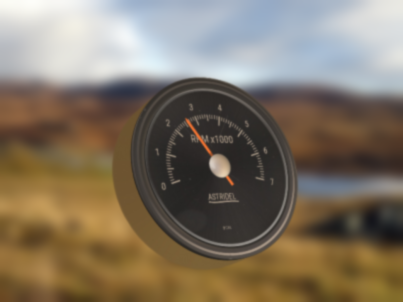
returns 2500 rpm
